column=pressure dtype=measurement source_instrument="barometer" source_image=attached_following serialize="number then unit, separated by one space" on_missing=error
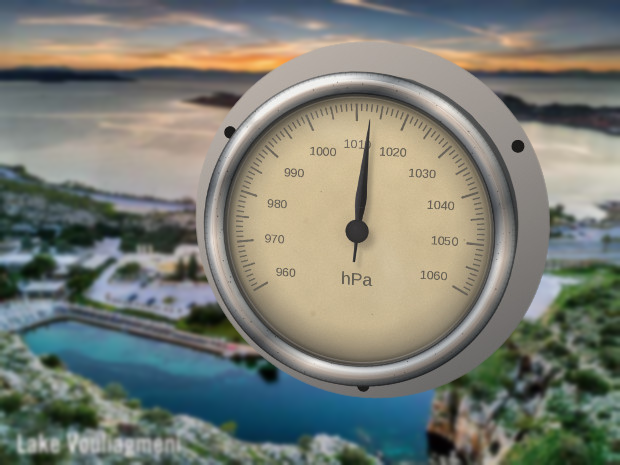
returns 1013 hPa
